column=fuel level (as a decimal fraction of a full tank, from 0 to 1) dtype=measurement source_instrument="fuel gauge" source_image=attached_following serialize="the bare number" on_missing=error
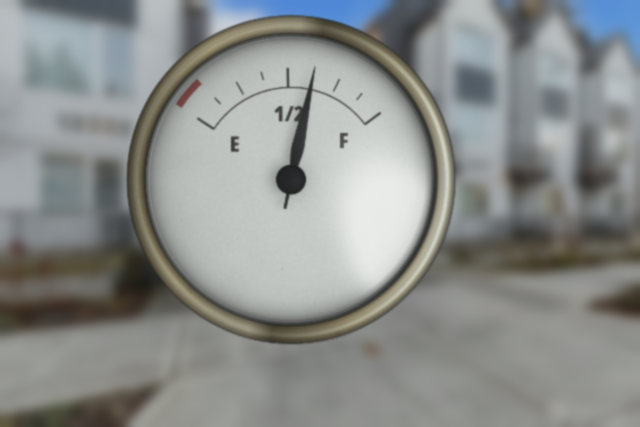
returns 0.625
